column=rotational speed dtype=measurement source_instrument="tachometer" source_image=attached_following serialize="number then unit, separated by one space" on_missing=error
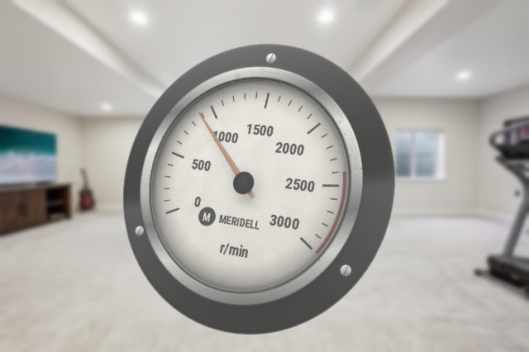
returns 900 rpm
